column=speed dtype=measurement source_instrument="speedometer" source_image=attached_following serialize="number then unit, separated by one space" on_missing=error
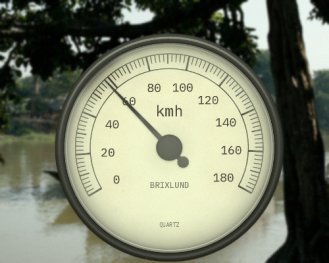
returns 58 km/h
